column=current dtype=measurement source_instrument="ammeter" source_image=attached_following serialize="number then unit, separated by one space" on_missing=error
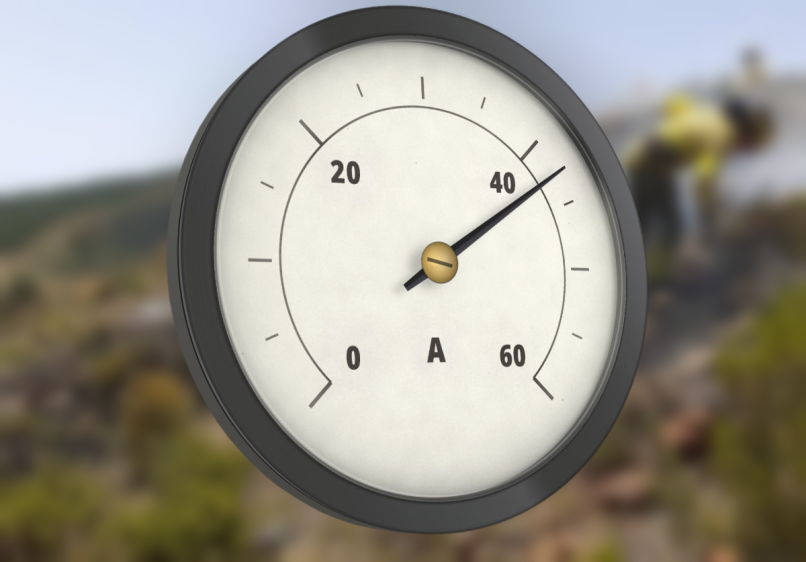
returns 42.5 A
